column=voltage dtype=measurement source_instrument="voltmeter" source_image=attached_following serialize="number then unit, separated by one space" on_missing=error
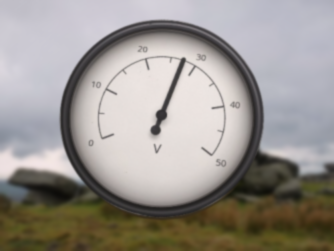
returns 27.5 V
